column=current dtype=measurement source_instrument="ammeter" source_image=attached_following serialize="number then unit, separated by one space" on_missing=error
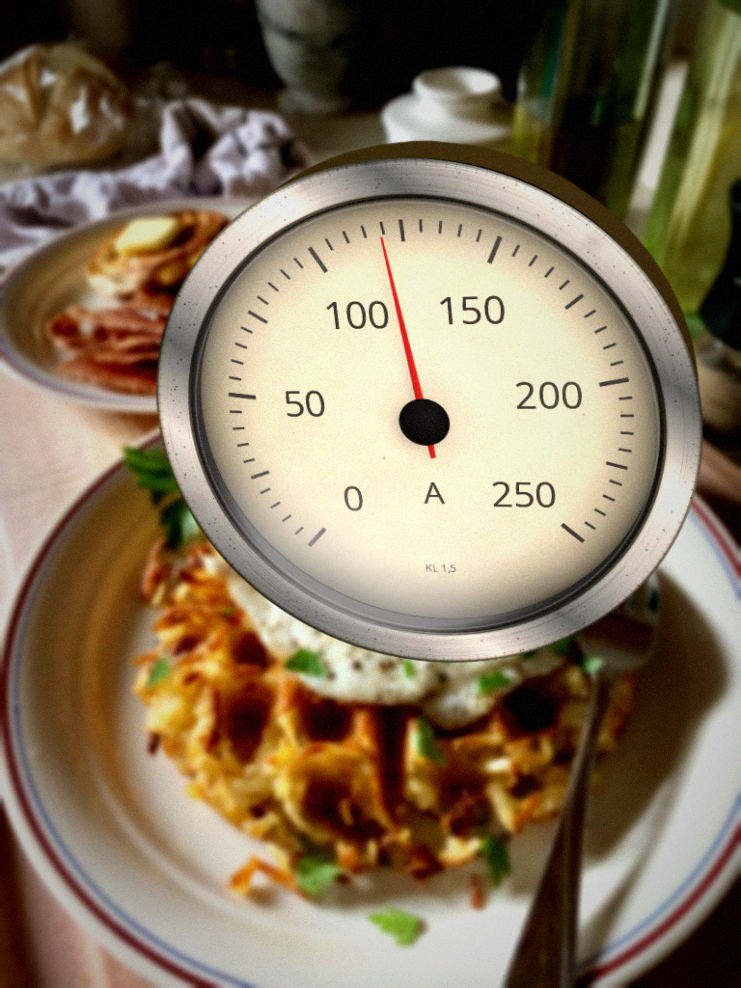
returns 120 A
